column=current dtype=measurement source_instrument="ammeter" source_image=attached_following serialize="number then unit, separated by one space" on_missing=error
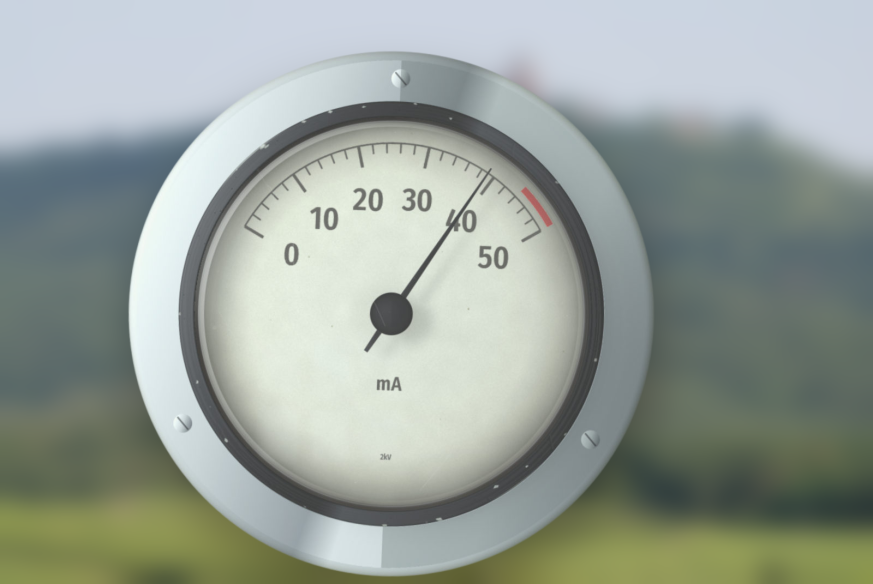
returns 39 mA
